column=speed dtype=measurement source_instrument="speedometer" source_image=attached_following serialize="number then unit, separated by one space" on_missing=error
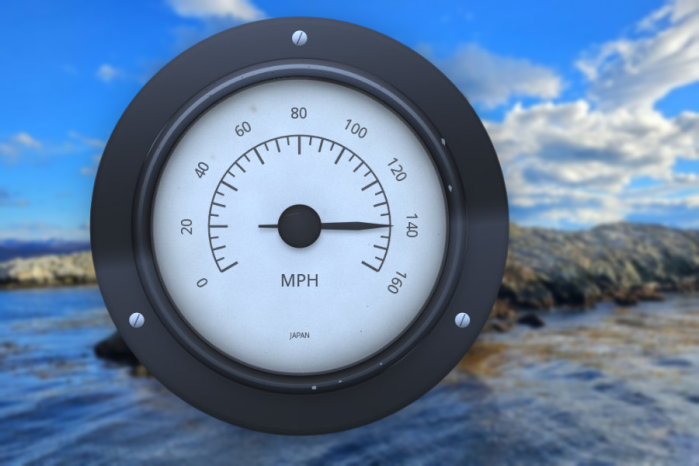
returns 140 mph
